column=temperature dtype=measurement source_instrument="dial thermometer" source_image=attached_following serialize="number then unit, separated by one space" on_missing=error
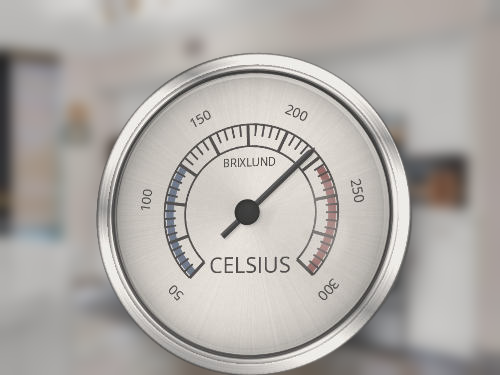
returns 220 °C
